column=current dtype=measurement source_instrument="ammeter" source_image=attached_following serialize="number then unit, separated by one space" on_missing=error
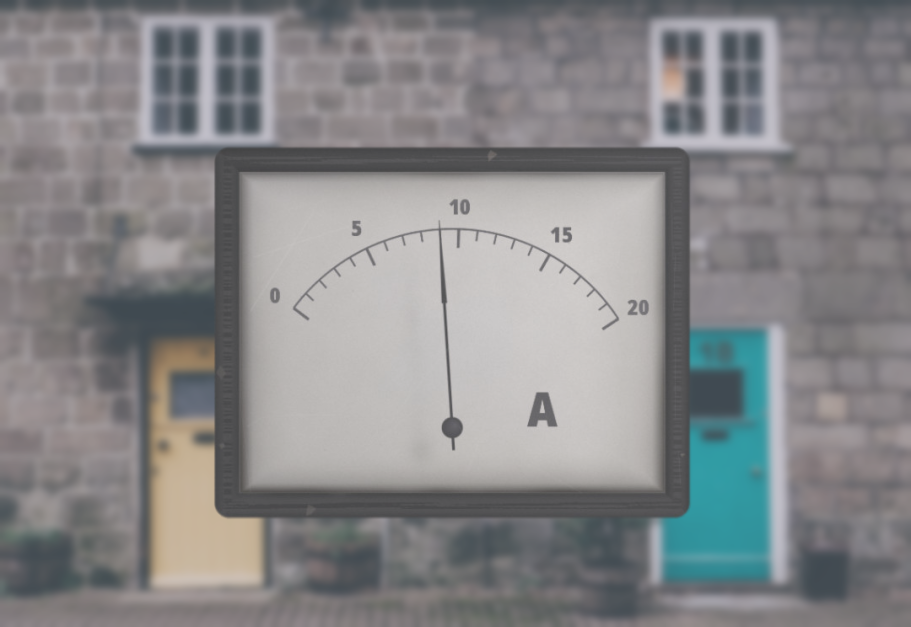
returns 9 A
